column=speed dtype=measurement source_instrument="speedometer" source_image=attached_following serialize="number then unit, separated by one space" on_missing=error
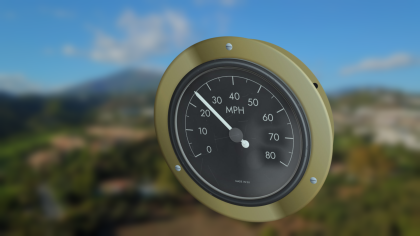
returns 25 mph
